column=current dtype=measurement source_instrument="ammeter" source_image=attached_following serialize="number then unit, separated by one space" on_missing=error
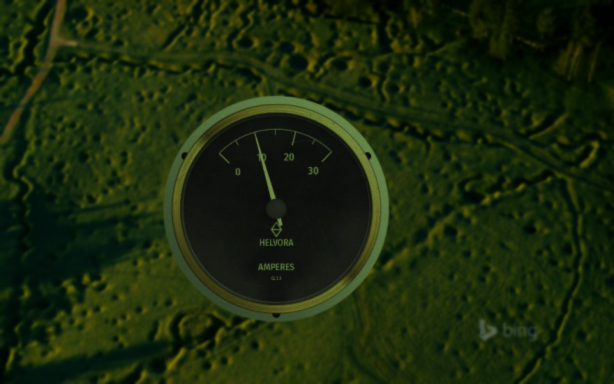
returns 10 A
